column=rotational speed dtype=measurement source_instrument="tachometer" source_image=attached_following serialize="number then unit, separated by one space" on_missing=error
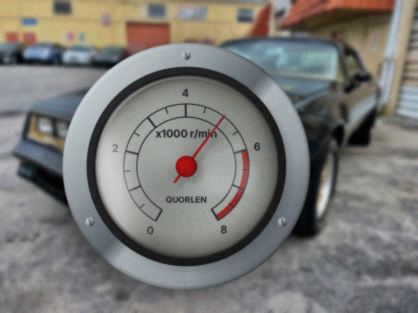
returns 5000 rpm
